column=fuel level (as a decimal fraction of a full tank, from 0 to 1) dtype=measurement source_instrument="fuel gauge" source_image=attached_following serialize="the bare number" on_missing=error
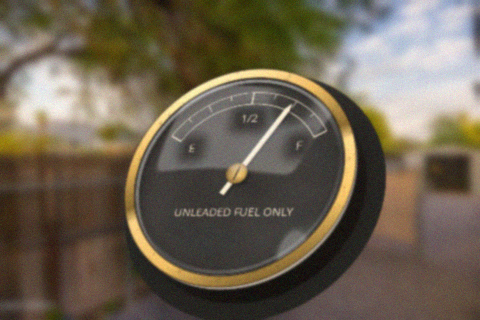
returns 0.75
